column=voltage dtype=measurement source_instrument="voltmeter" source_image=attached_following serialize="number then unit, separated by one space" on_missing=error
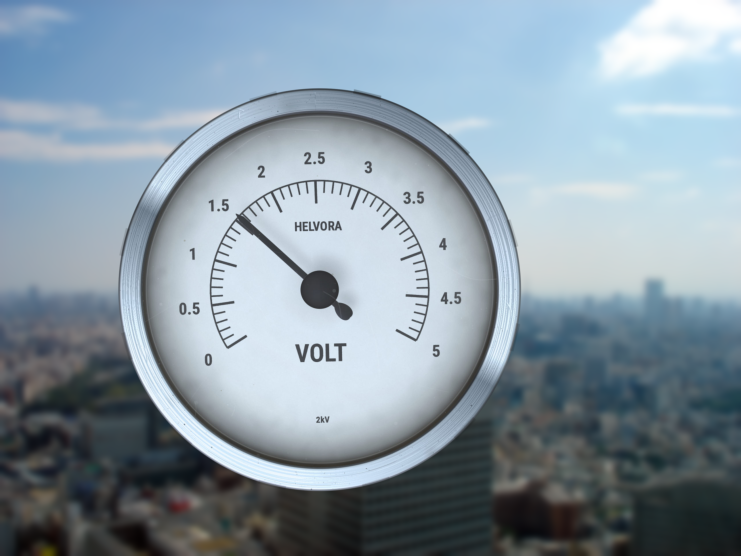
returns 1.55 V
